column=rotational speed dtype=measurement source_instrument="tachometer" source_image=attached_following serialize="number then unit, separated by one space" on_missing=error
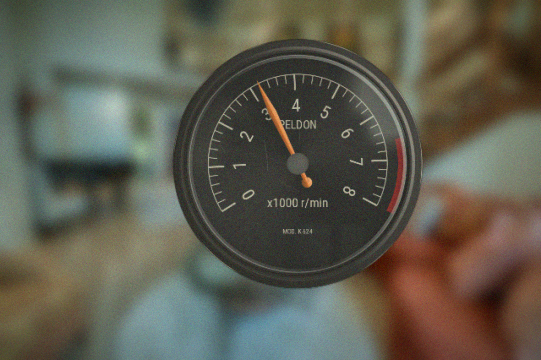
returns 3200 rpm
